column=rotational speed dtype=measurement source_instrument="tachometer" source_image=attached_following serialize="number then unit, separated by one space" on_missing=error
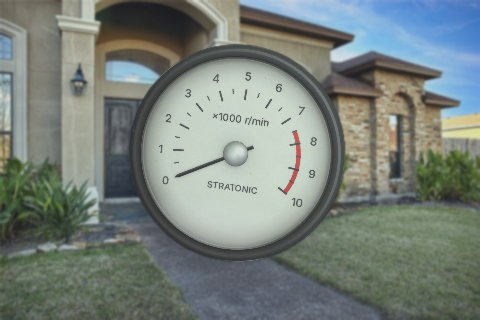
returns 0 rpm
